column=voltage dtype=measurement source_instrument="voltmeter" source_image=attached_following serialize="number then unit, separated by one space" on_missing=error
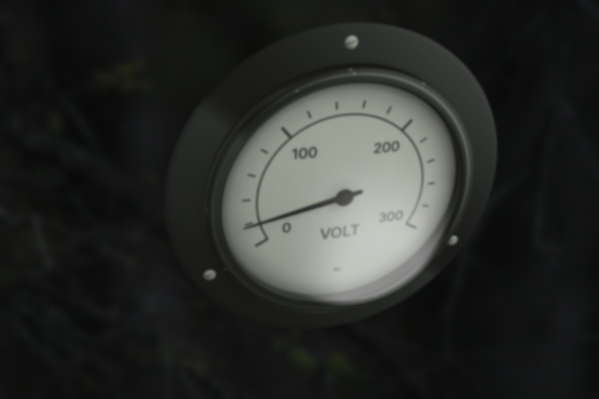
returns 20 V
